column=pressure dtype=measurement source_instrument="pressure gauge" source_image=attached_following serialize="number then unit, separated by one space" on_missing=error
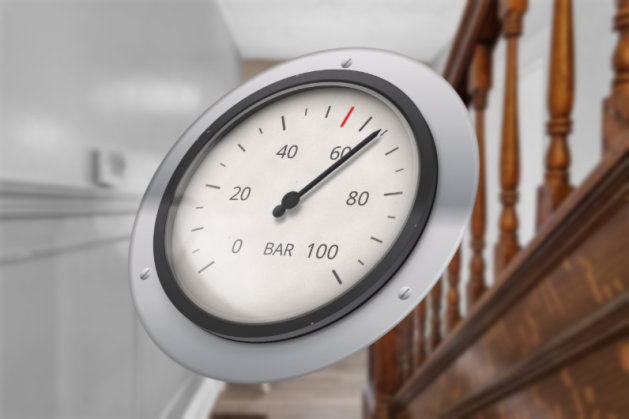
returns 65 bar
